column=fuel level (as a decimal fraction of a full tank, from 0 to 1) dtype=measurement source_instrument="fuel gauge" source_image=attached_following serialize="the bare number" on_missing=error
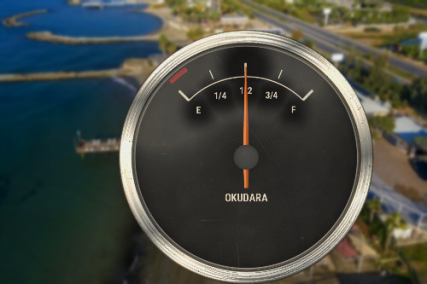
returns 0.5
